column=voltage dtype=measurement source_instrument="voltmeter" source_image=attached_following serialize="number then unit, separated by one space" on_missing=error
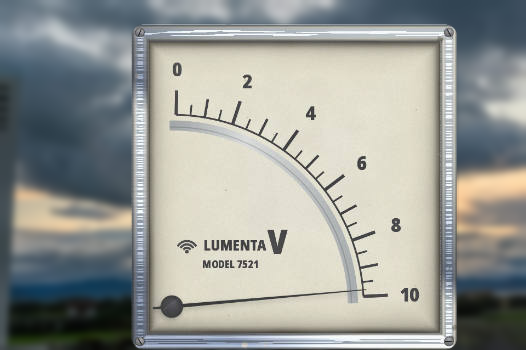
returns 9.75 V
